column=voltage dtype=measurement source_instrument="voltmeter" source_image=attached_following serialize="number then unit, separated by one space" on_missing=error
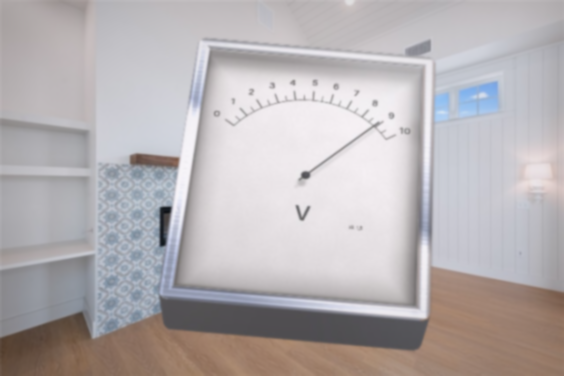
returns 9 V
